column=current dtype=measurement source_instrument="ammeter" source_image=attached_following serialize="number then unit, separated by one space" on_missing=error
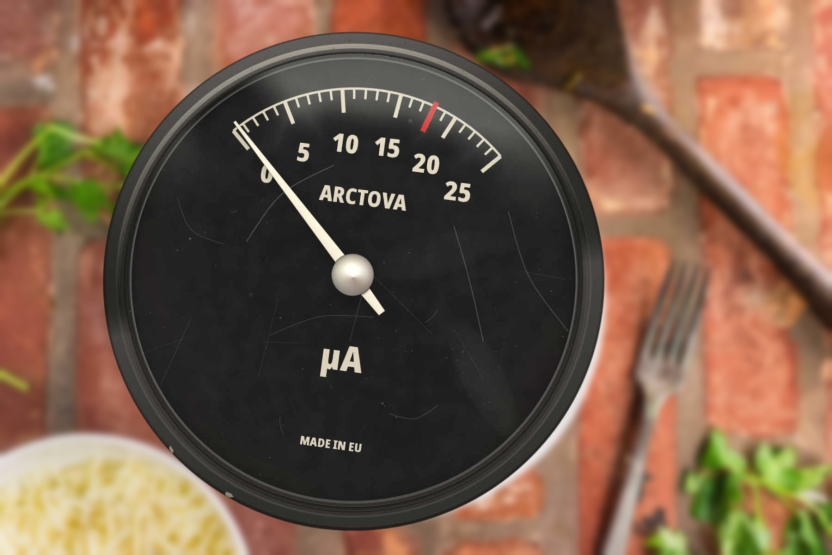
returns 0.5 µA
